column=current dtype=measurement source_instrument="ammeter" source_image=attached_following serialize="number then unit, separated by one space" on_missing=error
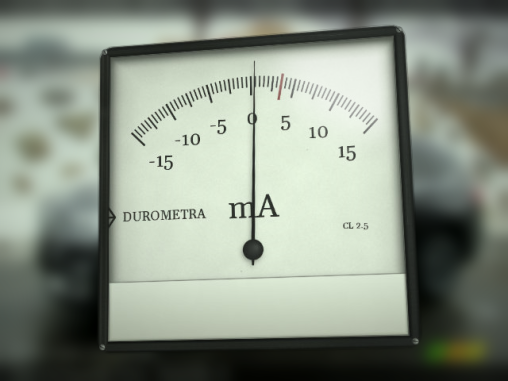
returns 0.5 mA
